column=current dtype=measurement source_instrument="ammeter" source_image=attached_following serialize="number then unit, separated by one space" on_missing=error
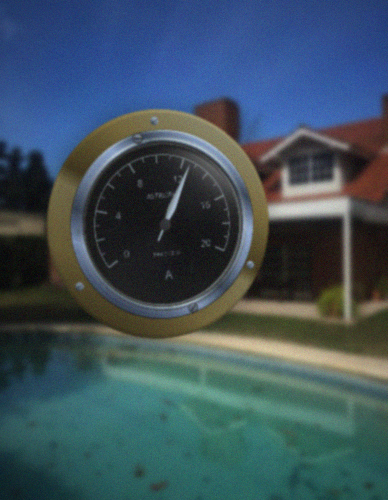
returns 12.5 A
